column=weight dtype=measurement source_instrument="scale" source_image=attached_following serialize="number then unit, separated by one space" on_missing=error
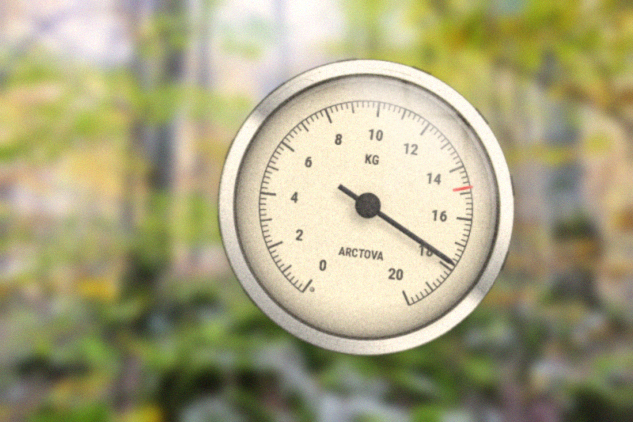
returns 17.8 kg
